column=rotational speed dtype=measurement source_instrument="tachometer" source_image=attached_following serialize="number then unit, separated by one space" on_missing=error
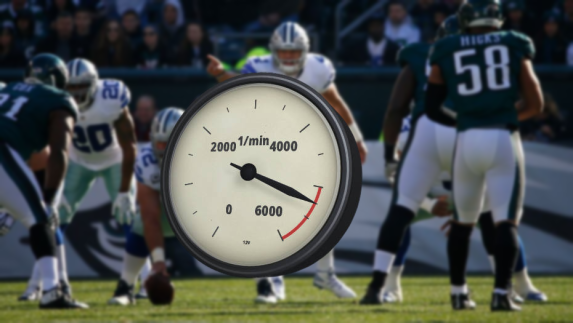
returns 5250 rpm
